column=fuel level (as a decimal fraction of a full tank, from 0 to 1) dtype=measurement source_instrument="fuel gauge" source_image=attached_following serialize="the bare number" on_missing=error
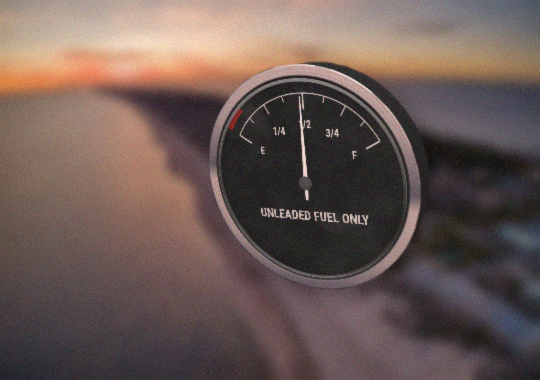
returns 0.5
